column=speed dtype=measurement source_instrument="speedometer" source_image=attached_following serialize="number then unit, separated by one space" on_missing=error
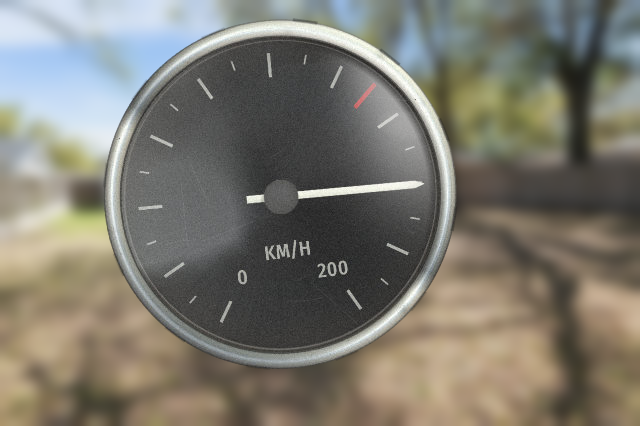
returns 160 km/h
